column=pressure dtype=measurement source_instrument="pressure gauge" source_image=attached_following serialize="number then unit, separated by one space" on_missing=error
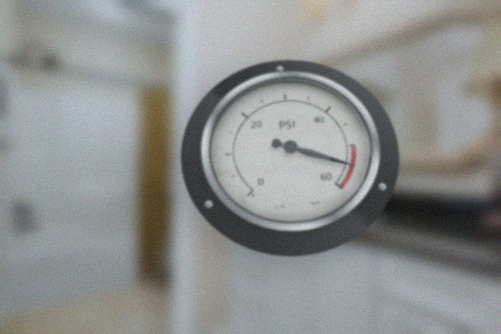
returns 55 psi
